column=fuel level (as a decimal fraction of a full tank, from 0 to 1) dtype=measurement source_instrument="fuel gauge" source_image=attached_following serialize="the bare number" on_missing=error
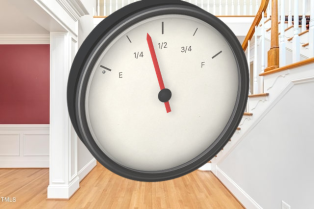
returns 0.375
